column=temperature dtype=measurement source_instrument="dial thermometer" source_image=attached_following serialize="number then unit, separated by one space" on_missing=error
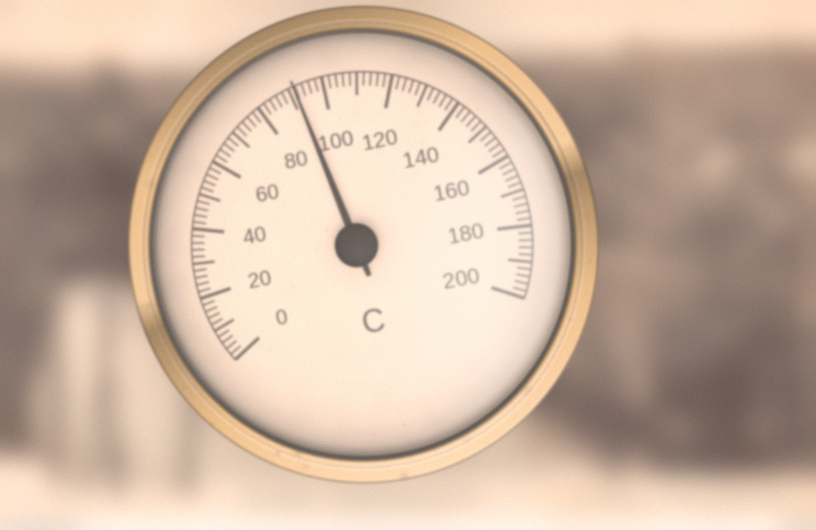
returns 92 °C
